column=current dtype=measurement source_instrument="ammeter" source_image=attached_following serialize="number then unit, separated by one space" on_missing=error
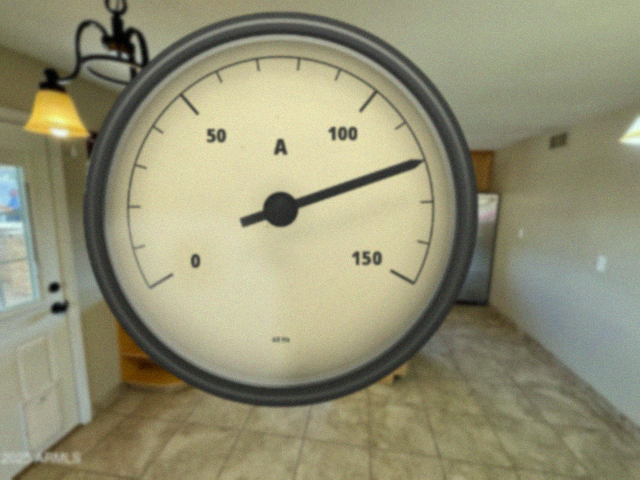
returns 120 A
